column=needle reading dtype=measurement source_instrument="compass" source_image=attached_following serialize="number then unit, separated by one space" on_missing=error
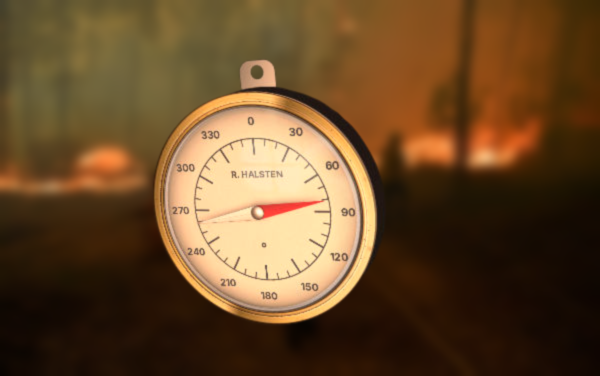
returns 80 °
